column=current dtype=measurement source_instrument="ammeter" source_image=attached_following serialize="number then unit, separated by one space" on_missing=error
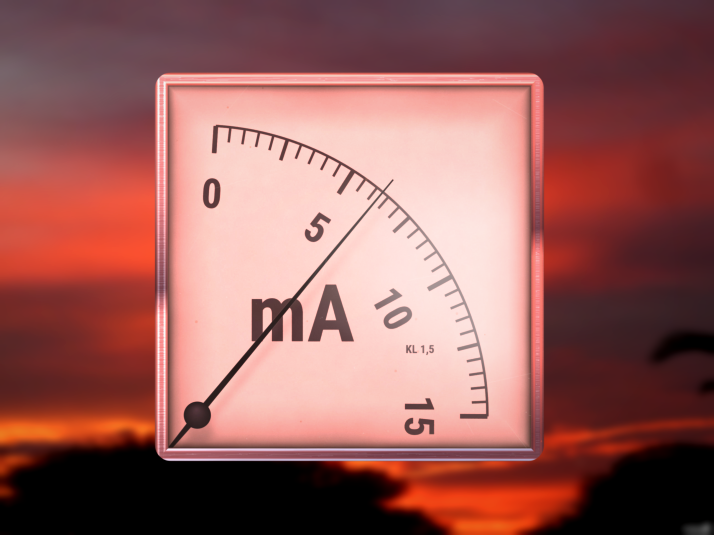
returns 6.25 mA
